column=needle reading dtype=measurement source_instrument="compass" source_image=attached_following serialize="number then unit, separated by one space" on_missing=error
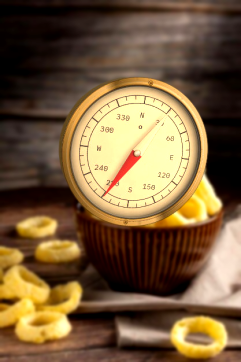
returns 210 °
